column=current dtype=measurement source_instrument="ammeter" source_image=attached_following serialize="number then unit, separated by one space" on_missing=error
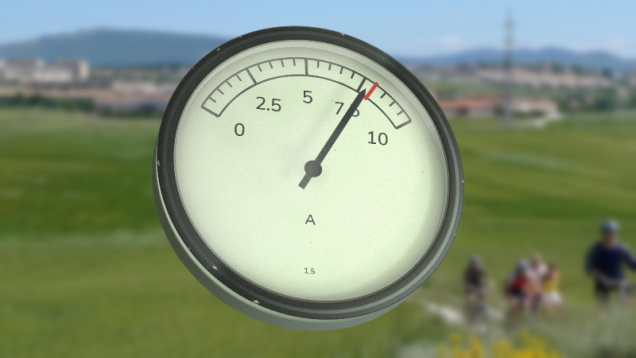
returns 7.75 A
